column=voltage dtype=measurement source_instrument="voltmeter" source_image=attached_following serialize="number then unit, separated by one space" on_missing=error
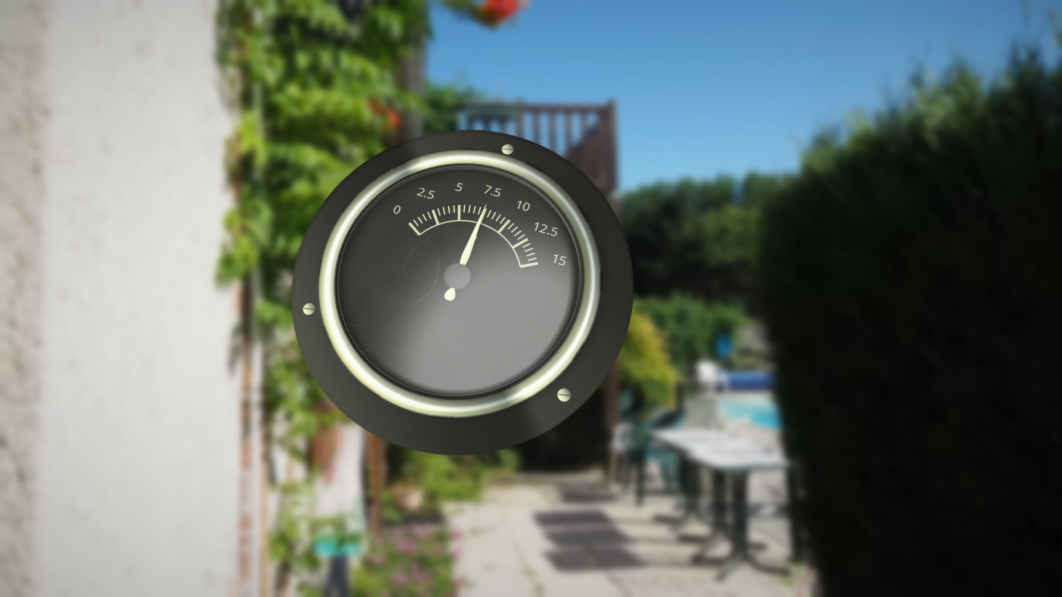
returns 7.5 V
